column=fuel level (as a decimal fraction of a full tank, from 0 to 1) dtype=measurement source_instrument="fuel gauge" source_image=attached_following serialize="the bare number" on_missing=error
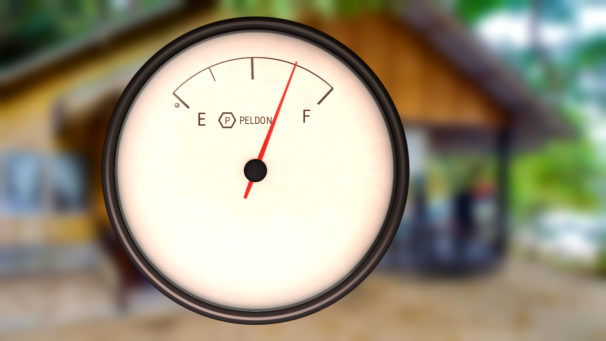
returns 0.75
